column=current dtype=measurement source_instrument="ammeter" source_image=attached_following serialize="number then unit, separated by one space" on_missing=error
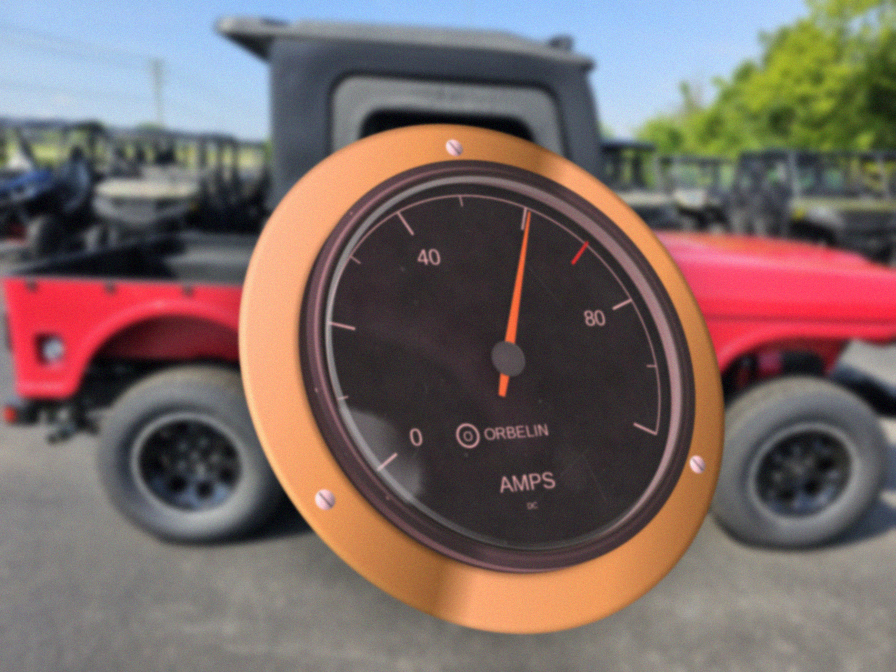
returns 60 A
